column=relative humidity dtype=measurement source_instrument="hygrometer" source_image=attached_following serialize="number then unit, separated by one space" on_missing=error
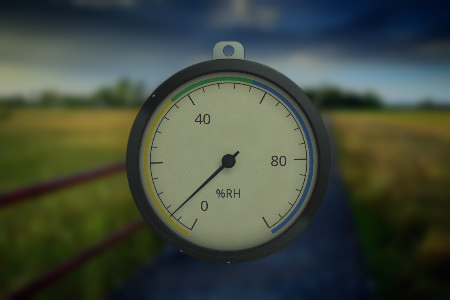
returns 6 %
